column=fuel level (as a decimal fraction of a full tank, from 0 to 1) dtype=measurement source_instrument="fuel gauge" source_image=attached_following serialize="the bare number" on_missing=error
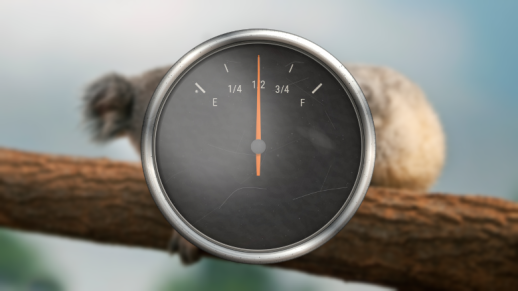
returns 0.5
